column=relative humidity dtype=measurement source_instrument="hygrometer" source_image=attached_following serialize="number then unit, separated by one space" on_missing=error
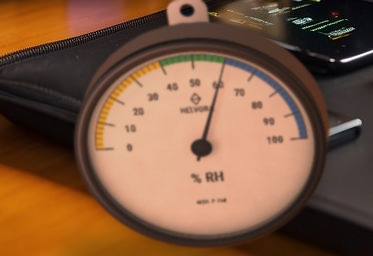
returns 60 %
